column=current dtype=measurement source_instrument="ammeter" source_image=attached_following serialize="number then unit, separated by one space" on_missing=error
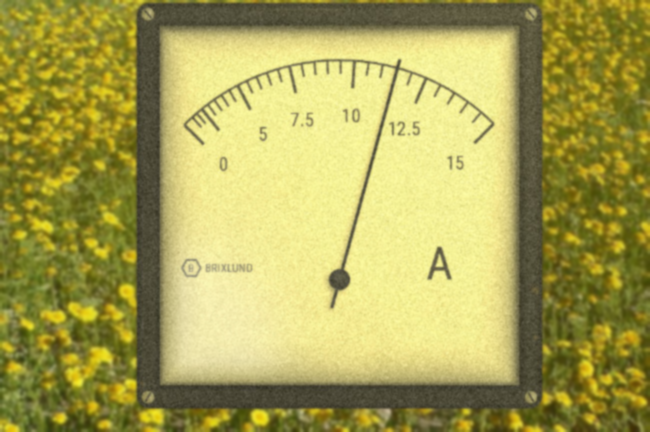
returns 11.5 A
